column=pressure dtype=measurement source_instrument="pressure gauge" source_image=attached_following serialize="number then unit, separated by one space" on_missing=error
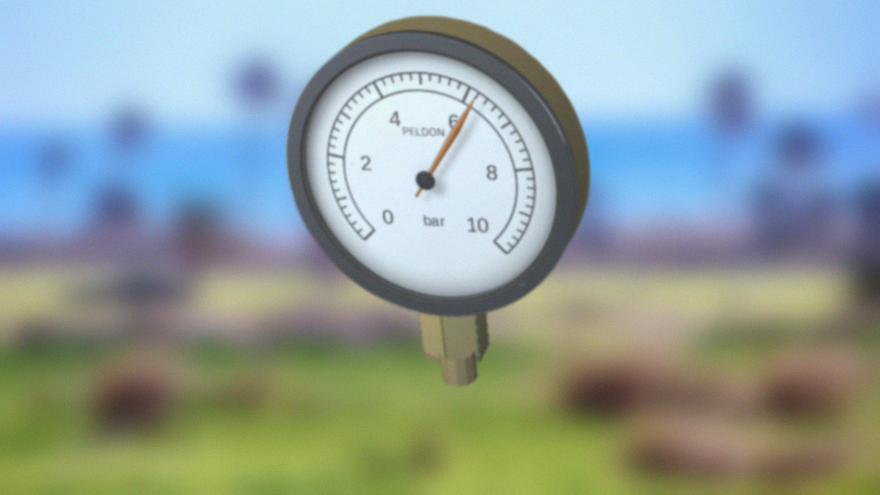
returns 6.2 bar
